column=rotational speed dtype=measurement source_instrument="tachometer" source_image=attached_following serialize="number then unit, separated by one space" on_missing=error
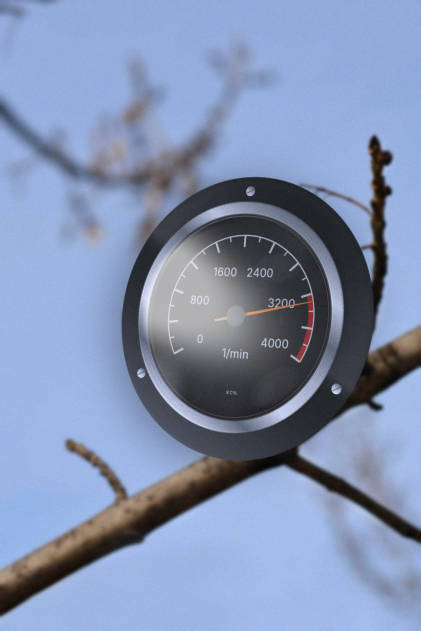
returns 3300 rpm
